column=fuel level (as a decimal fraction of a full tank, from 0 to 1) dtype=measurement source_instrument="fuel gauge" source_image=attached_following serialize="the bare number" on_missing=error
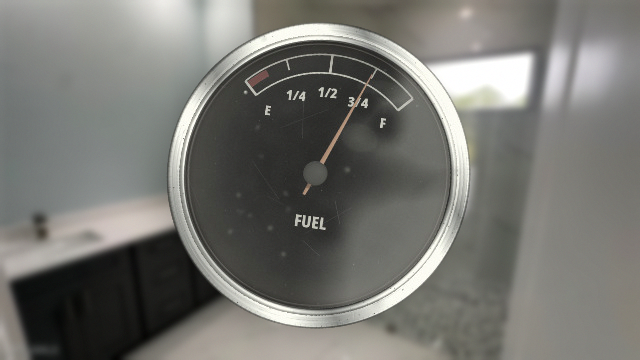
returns 0.75
